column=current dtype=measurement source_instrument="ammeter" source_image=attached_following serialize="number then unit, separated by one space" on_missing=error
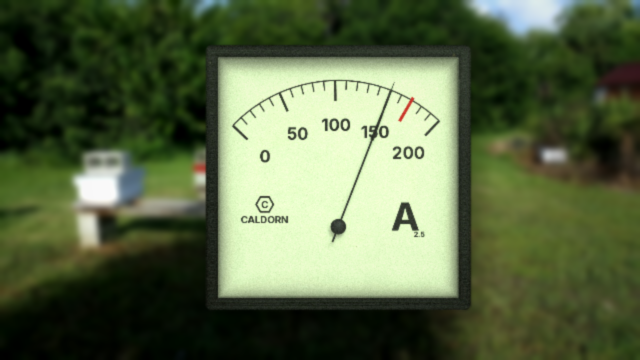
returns 150 A
